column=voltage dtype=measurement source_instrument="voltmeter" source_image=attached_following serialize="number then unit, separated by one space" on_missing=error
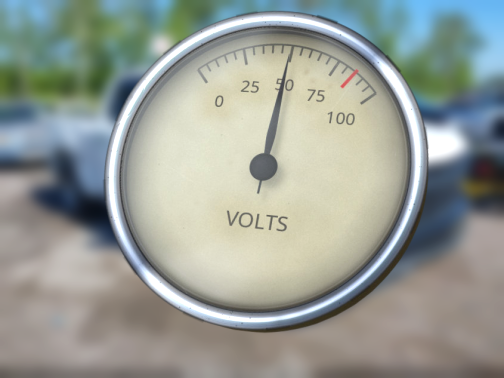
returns 50 V
